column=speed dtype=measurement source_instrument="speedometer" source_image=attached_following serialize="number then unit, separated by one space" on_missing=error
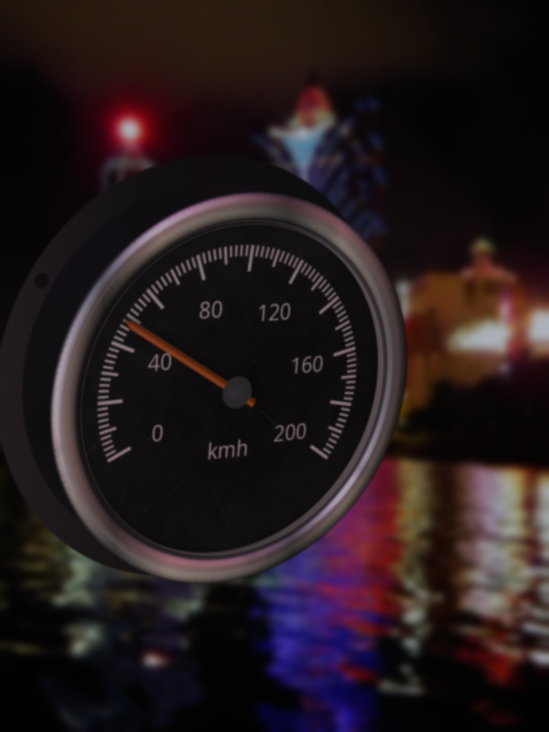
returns 48 km/h
